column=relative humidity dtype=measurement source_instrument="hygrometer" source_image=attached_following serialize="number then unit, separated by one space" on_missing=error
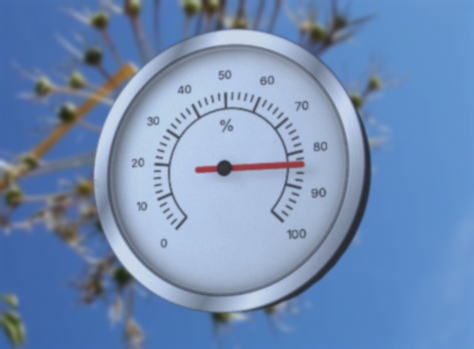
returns 84 %
